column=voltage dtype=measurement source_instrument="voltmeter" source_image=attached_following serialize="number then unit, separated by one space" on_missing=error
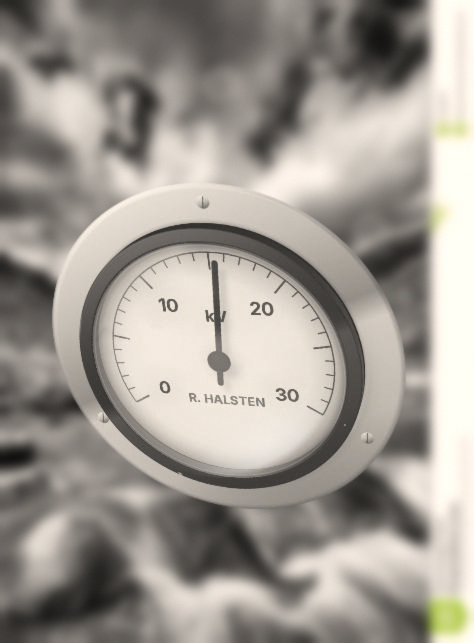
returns 15.5 kV
